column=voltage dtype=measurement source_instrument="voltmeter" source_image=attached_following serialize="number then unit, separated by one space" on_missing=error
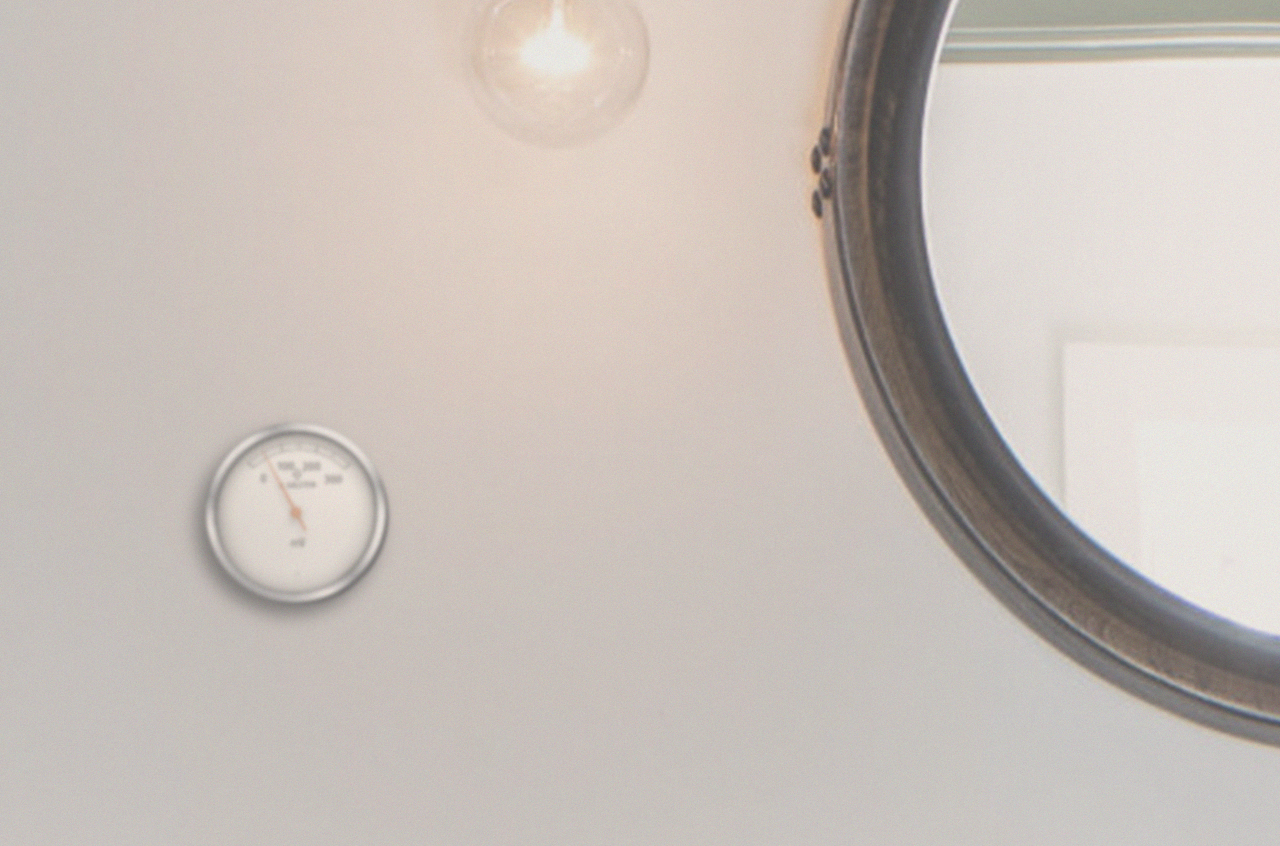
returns 50 mV
